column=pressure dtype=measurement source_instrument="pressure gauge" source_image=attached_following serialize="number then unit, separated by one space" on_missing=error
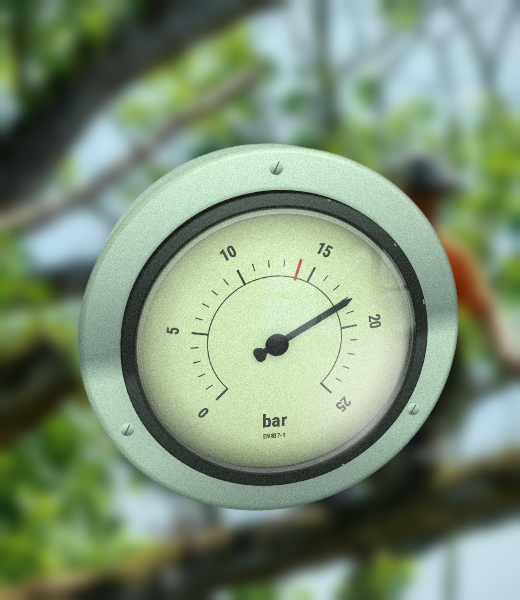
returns 18 bar
